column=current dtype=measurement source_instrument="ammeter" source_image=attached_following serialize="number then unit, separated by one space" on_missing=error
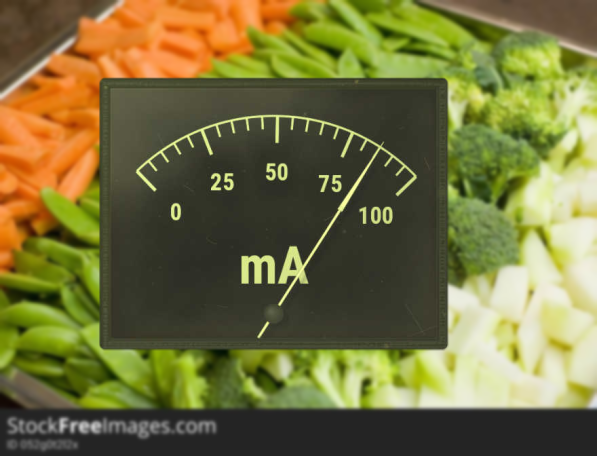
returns 85 mA
